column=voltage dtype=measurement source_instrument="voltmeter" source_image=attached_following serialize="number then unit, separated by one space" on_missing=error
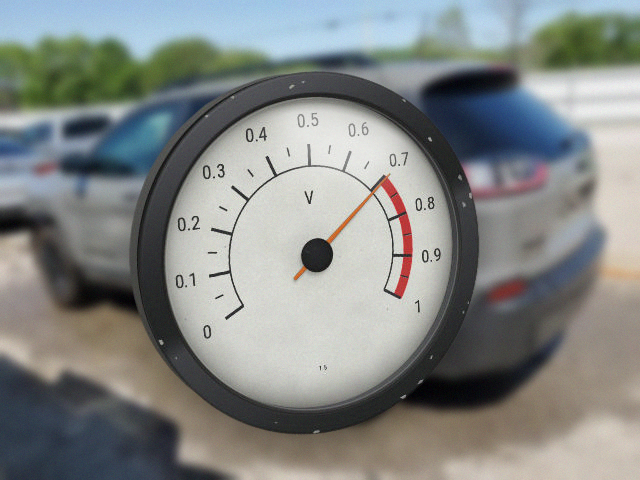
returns 0.7 V
